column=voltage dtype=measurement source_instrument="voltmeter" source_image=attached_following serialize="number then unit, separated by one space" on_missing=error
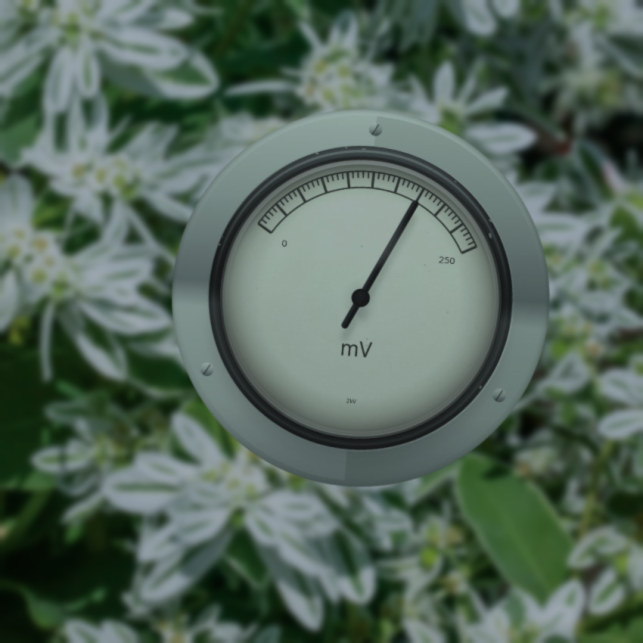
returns 175 mV
